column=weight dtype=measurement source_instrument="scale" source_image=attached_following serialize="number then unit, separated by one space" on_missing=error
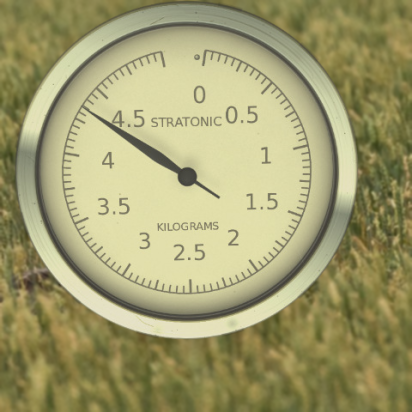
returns 4.35 kg
